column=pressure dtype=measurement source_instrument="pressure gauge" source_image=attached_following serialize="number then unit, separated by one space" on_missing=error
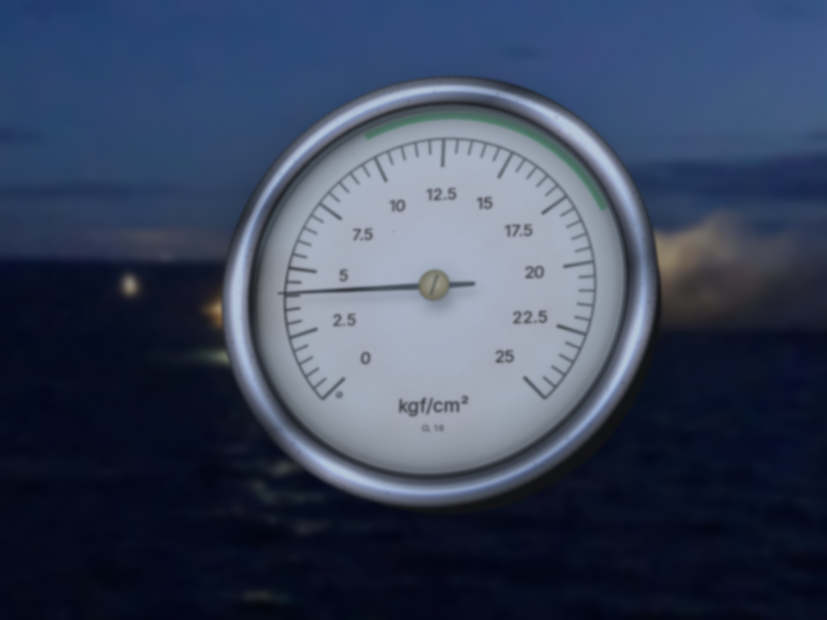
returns 4 kg/cm²
